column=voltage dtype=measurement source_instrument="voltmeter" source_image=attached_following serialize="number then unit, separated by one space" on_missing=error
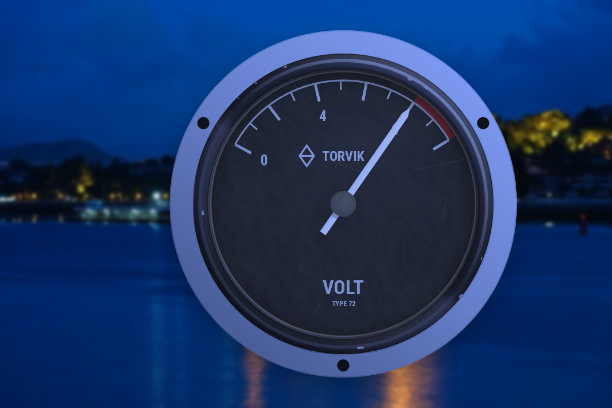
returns 8 V
